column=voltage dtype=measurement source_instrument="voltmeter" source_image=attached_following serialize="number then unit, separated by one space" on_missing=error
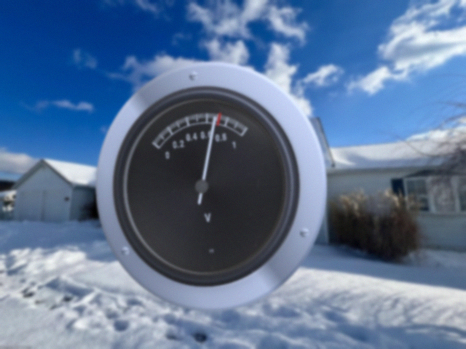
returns 0.7 V
